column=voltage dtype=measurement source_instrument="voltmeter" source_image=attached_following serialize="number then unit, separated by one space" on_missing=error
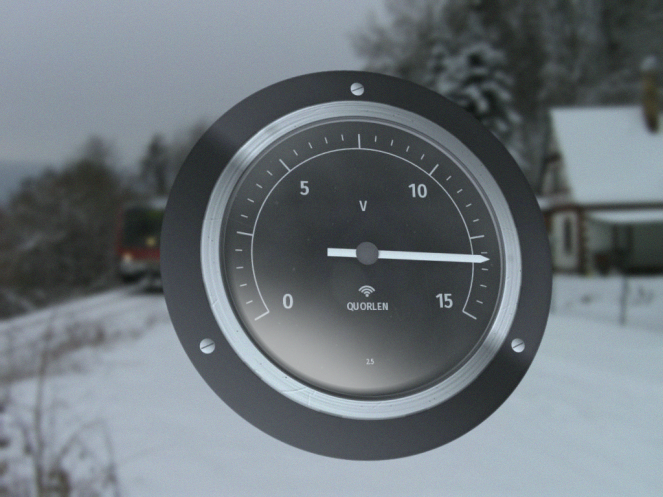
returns 13.25 V
